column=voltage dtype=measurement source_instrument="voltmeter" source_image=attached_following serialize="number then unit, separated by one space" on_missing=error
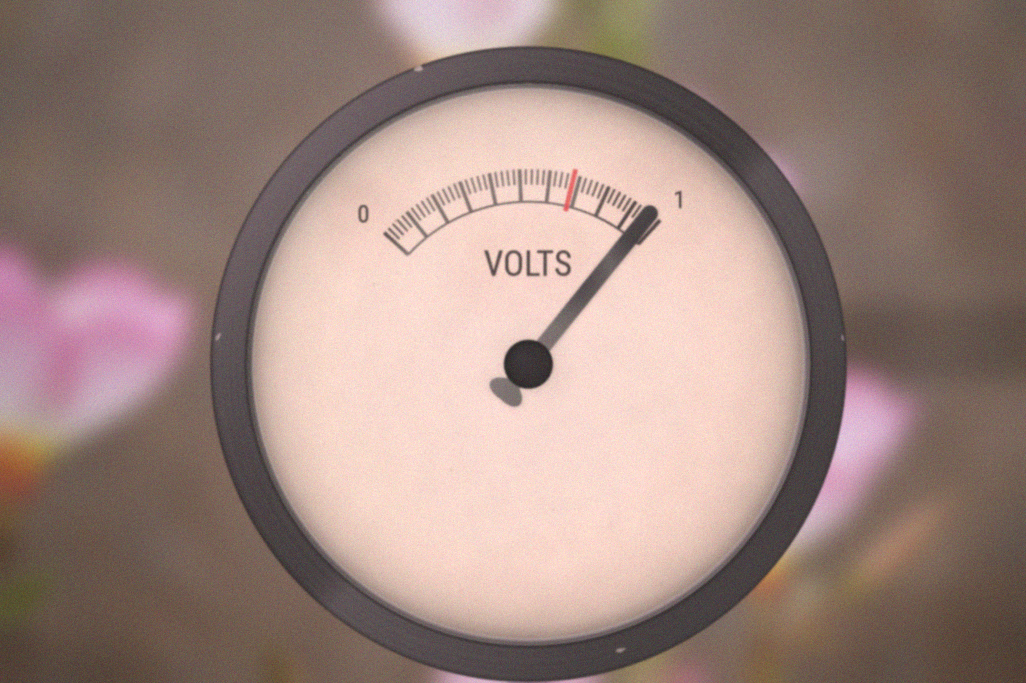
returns 0.96 V
